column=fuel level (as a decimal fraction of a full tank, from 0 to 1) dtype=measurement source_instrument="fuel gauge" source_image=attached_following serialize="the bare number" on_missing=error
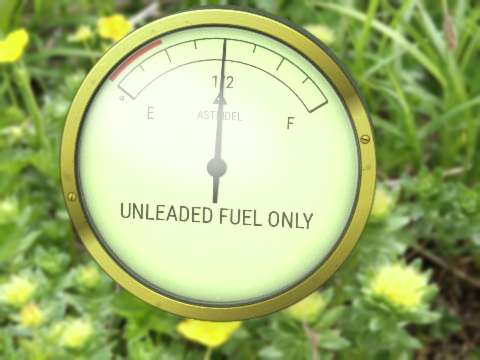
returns 0.5
